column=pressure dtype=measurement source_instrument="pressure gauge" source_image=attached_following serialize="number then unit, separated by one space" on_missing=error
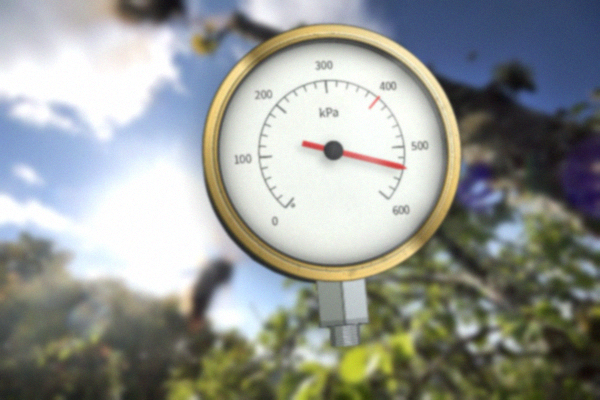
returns 540 kPa
